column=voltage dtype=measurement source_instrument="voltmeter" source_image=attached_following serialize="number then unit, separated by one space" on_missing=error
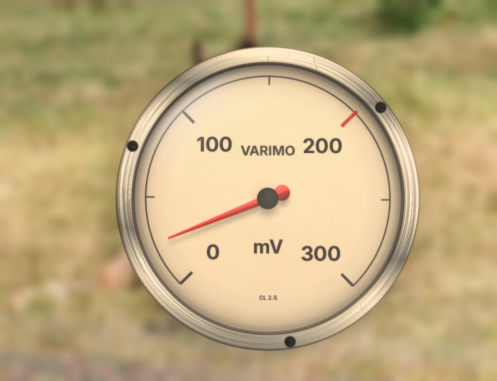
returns 25 mV
